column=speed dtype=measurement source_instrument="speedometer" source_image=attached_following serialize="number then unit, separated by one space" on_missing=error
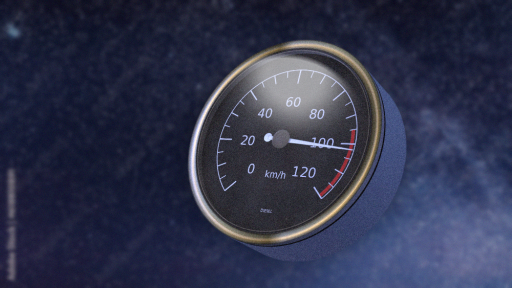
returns 102.5 km/h
